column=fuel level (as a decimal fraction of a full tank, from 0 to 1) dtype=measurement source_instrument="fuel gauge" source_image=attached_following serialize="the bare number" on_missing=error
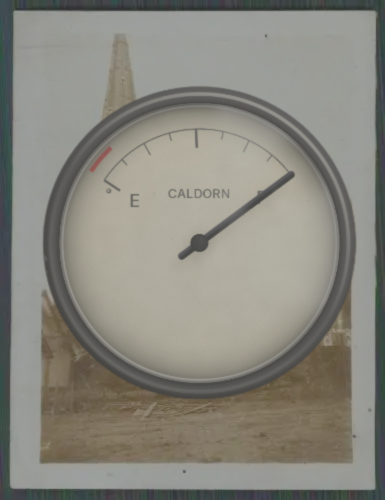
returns 1
